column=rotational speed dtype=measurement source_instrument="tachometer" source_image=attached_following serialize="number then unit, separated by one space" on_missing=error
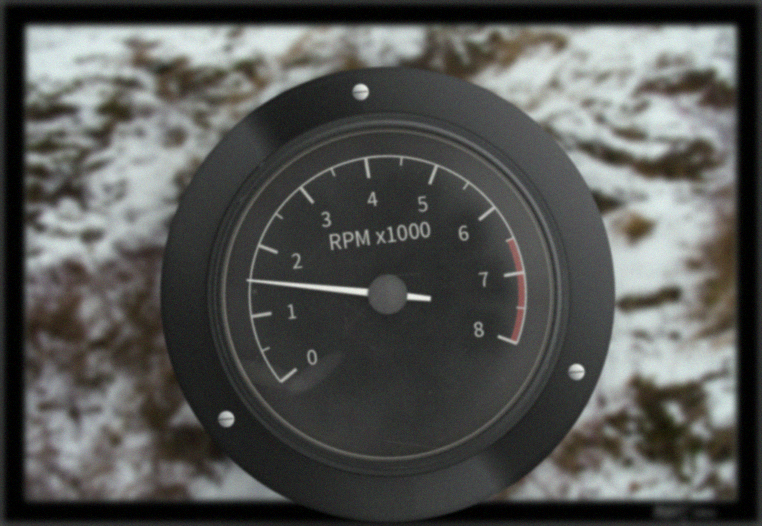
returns 1500 rpm
